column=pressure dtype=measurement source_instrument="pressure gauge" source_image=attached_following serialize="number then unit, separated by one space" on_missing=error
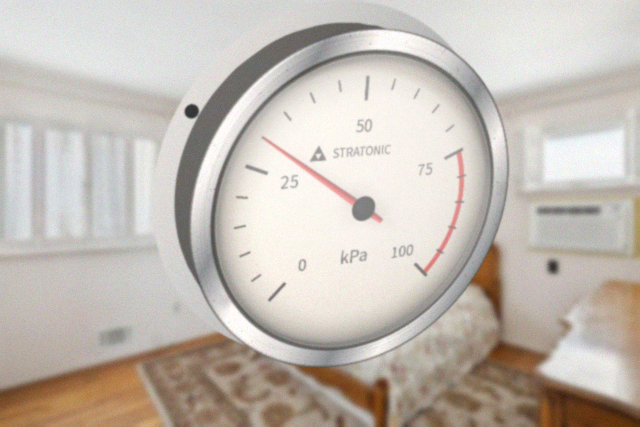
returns 30 kPa
